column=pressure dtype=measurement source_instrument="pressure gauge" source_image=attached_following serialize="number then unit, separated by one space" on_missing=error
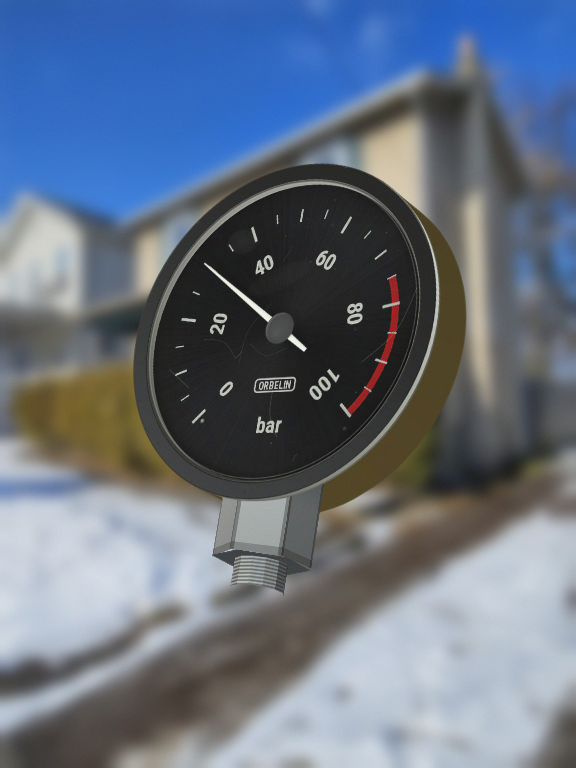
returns 30 bar
